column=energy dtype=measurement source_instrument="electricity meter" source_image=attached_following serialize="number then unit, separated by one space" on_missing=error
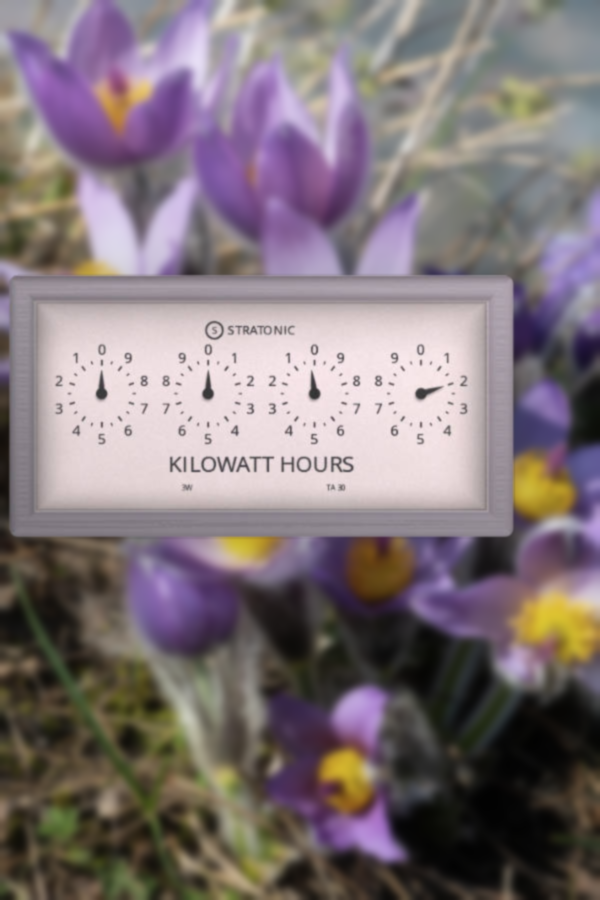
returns 2 kWh
